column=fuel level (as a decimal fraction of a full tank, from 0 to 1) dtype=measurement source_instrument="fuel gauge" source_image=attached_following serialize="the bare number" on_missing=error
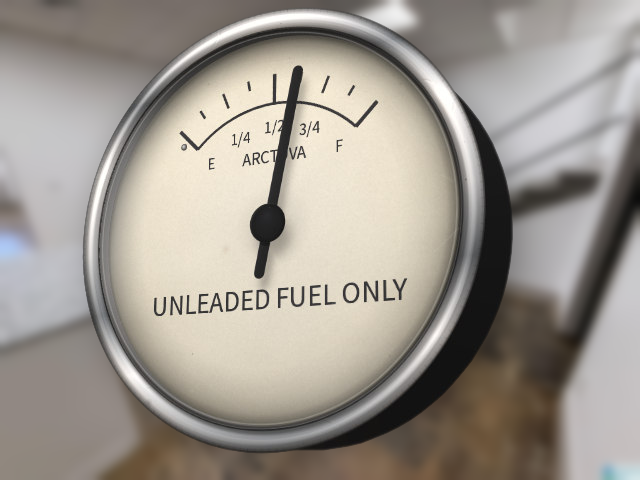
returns 0.625
